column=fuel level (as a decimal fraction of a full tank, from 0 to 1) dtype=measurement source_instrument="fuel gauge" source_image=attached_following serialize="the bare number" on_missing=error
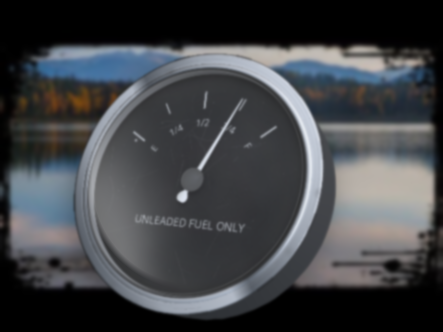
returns 0.75
